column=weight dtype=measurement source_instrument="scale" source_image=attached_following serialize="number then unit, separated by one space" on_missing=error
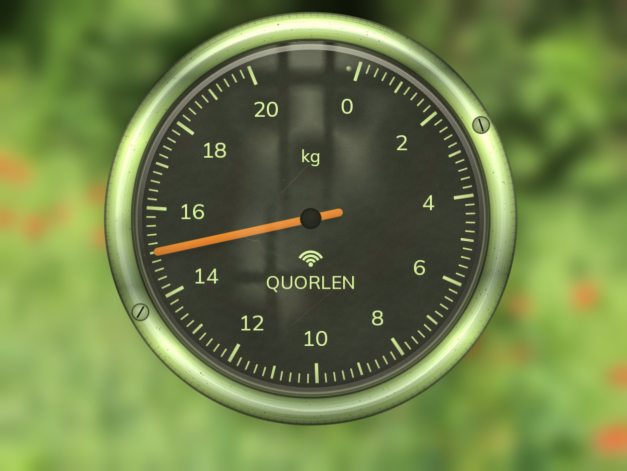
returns 15 kg
